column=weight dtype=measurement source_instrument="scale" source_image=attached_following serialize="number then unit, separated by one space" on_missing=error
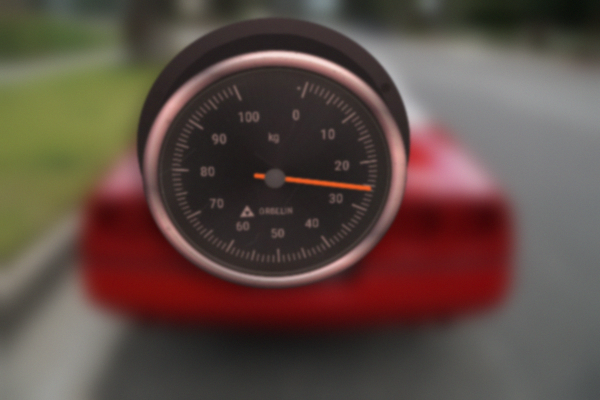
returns 25 kg
